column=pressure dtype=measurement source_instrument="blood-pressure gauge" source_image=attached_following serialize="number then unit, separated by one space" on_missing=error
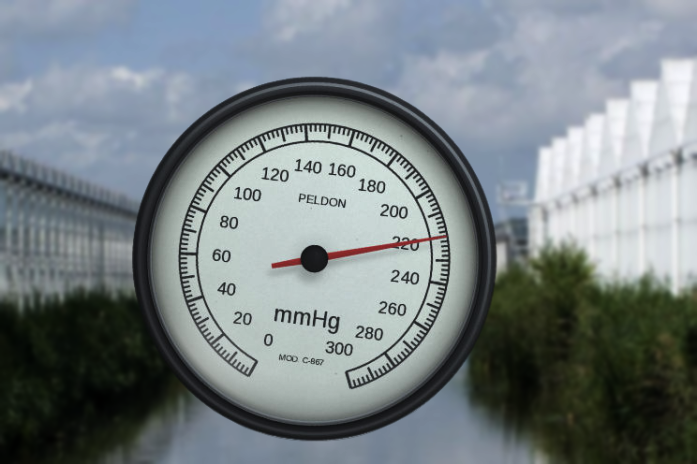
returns 220 mmHg
